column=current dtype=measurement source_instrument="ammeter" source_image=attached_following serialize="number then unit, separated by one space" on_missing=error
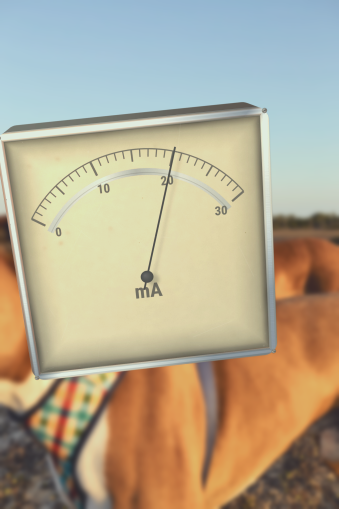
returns 20 mA
